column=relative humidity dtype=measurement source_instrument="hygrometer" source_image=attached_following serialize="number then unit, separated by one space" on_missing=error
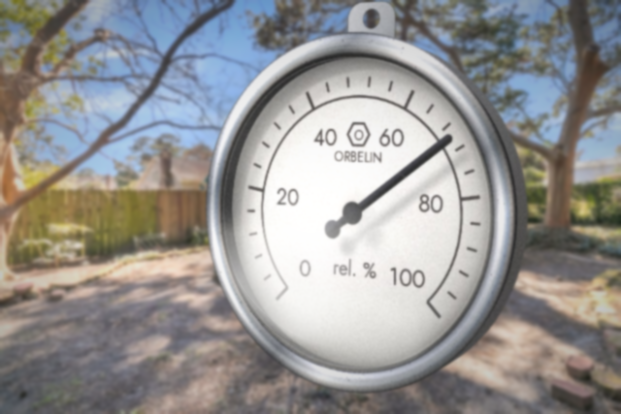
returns 70 %
